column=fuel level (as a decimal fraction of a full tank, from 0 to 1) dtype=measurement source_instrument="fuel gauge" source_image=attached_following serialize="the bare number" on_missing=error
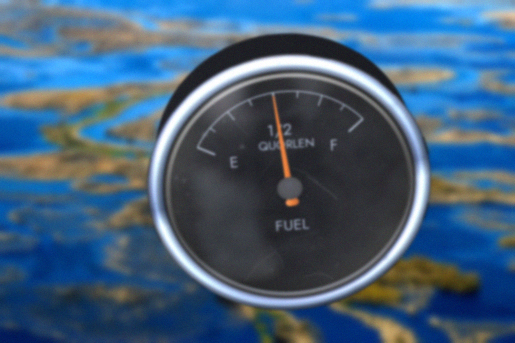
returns 0.5
